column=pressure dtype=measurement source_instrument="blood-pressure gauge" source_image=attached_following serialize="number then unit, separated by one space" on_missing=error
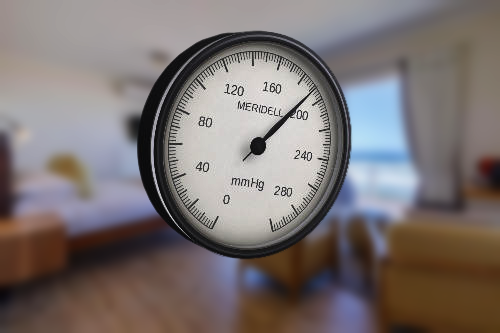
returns 190 mmHg
